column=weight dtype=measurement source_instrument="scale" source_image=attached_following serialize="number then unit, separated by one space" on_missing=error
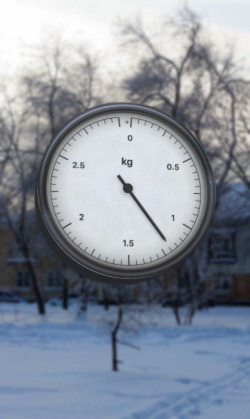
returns 1.2 kg
